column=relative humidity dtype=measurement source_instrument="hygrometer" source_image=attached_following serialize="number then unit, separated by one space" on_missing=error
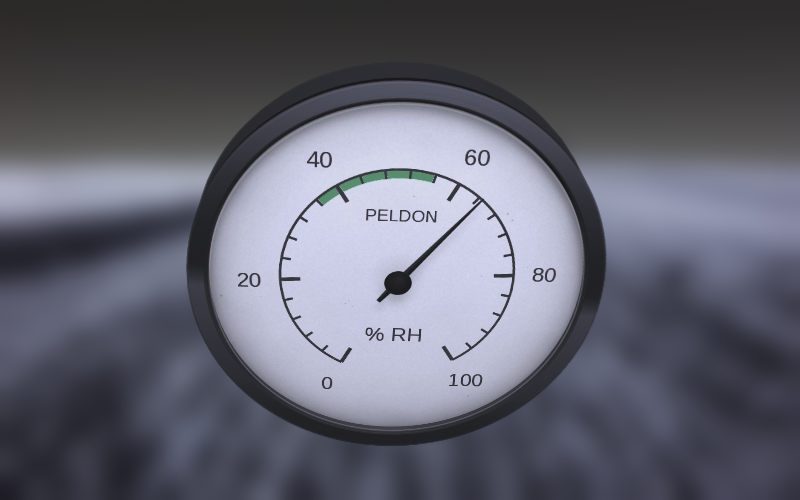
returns 64 %
